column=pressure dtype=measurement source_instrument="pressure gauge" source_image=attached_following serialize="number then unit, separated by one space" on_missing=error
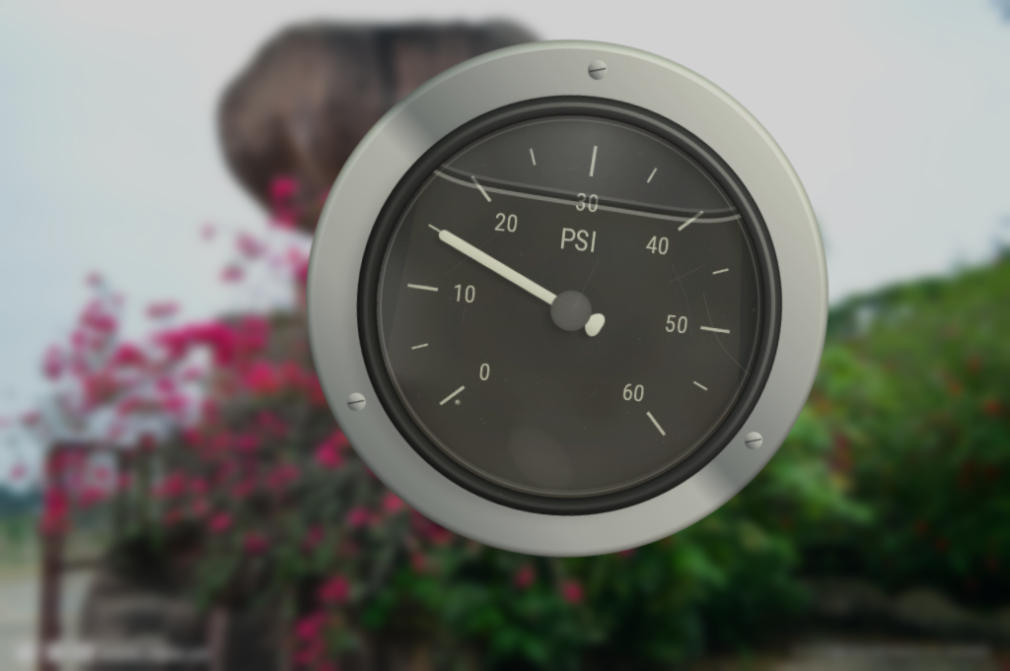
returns 15 psi
